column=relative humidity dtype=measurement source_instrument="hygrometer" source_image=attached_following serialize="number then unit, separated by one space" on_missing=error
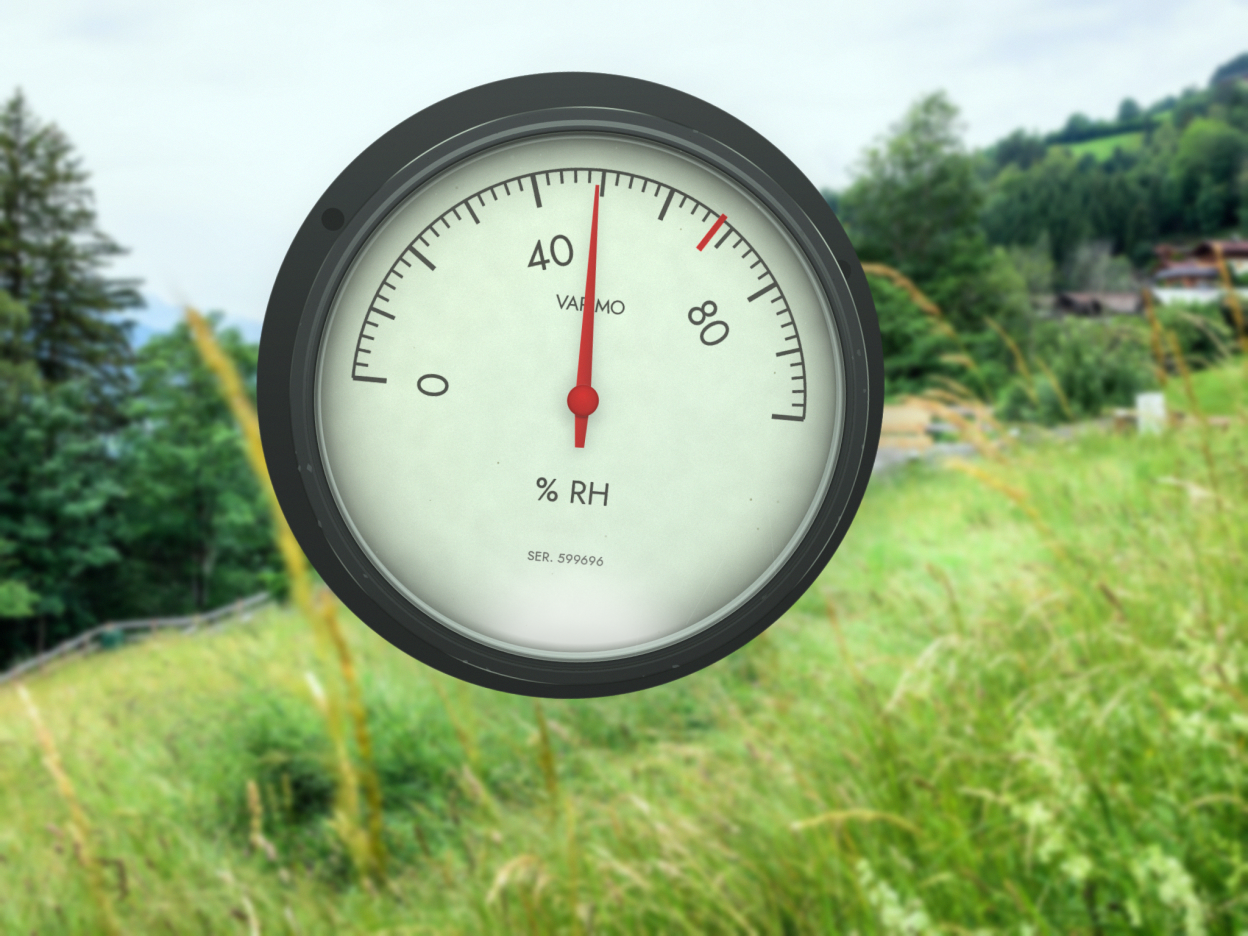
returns 49 %
